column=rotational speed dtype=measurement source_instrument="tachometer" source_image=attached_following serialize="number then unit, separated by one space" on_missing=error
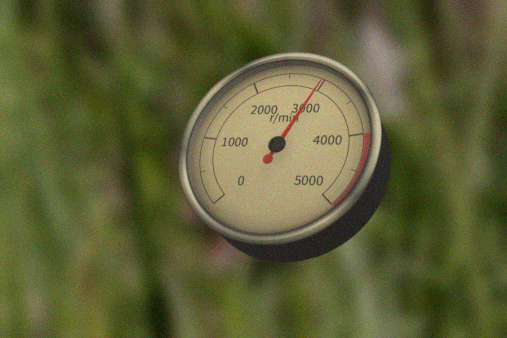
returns 3000 rpm
